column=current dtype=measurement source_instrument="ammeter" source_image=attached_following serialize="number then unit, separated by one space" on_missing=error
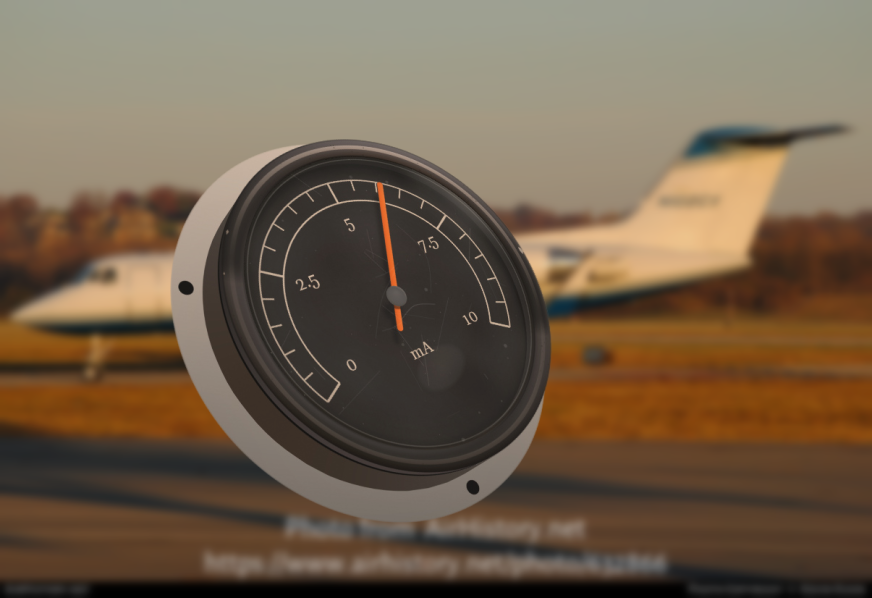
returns 6 mA
